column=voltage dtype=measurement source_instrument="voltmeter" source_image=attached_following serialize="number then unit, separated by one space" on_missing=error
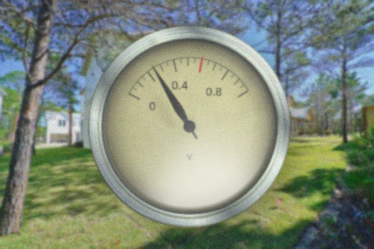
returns 0.25 V
